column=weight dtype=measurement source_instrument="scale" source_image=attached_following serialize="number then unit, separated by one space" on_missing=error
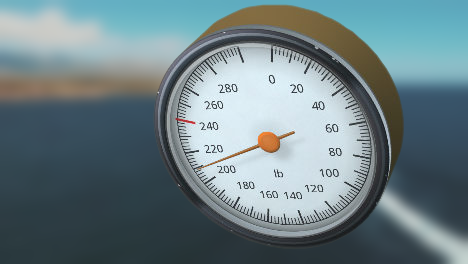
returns 210 lb
